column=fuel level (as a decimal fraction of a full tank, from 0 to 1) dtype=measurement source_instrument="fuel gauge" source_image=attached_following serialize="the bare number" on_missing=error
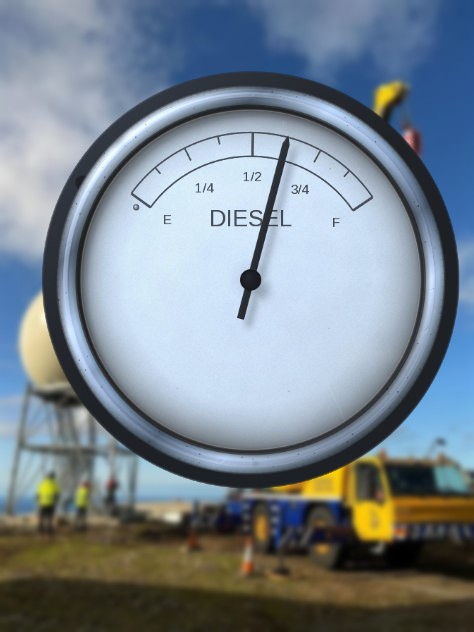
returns 0.625
